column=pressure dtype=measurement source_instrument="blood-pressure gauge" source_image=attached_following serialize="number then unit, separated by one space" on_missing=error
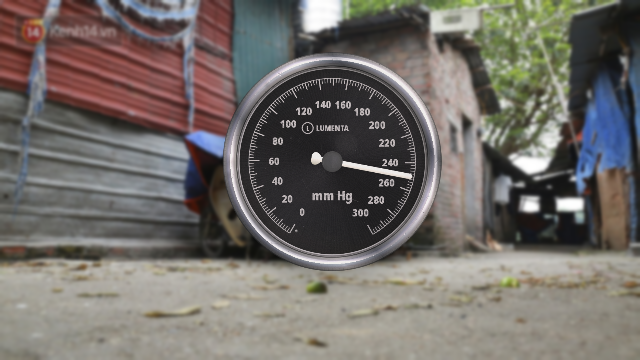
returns 250 mmHg
